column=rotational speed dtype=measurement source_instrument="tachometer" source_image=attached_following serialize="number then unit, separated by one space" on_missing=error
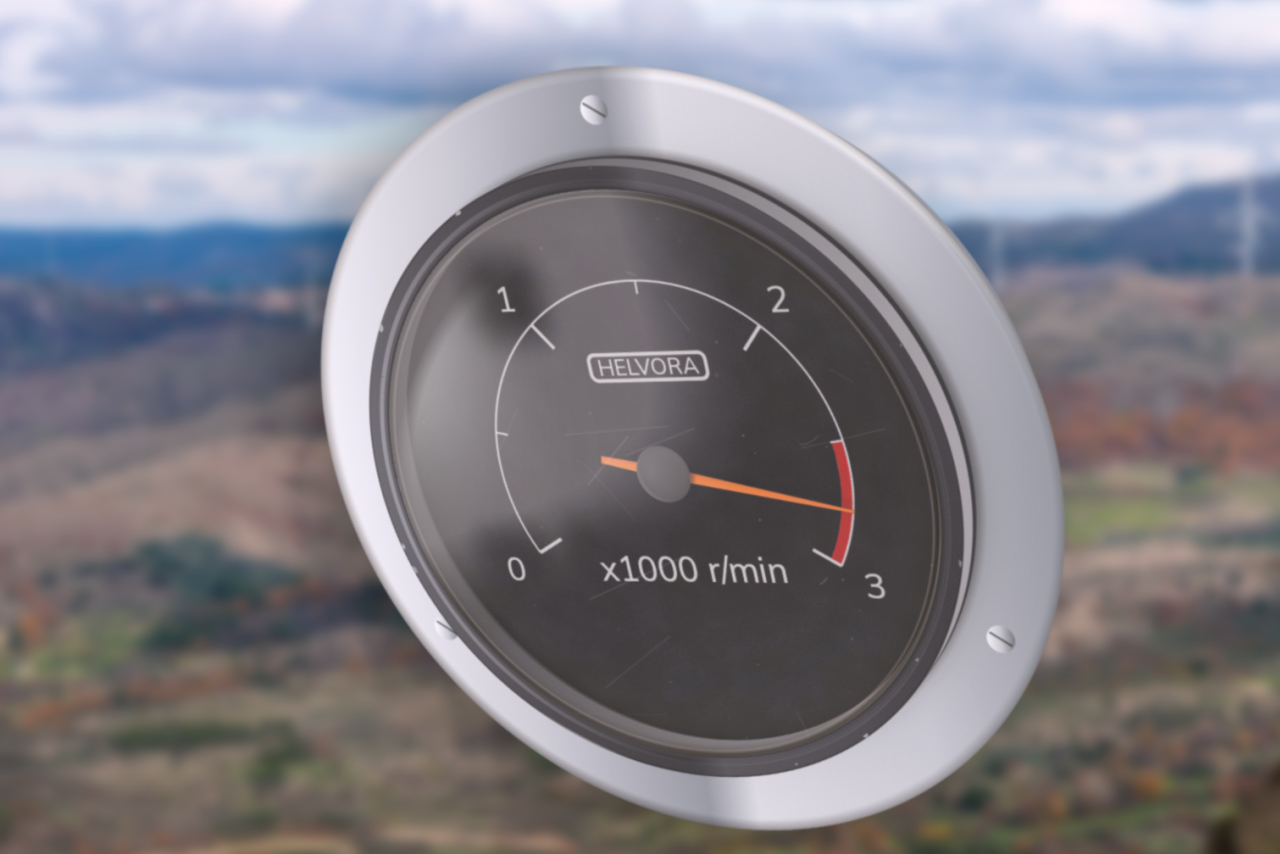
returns 2750 rpm
